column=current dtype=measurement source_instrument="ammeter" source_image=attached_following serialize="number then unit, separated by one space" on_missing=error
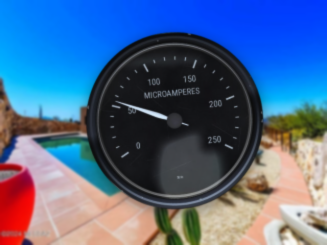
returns 55 µA
